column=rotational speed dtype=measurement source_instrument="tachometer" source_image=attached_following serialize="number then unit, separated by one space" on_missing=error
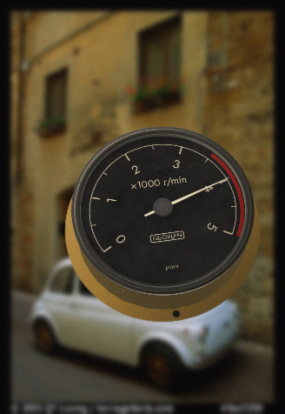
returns 4000 rpm
